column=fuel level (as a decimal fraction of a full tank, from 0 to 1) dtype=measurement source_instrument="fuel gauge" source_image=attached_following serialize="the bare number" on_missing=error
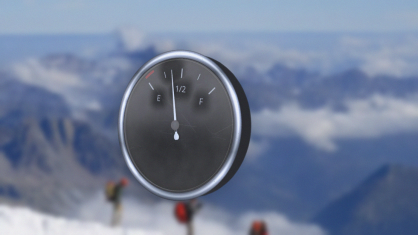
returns 0.375
